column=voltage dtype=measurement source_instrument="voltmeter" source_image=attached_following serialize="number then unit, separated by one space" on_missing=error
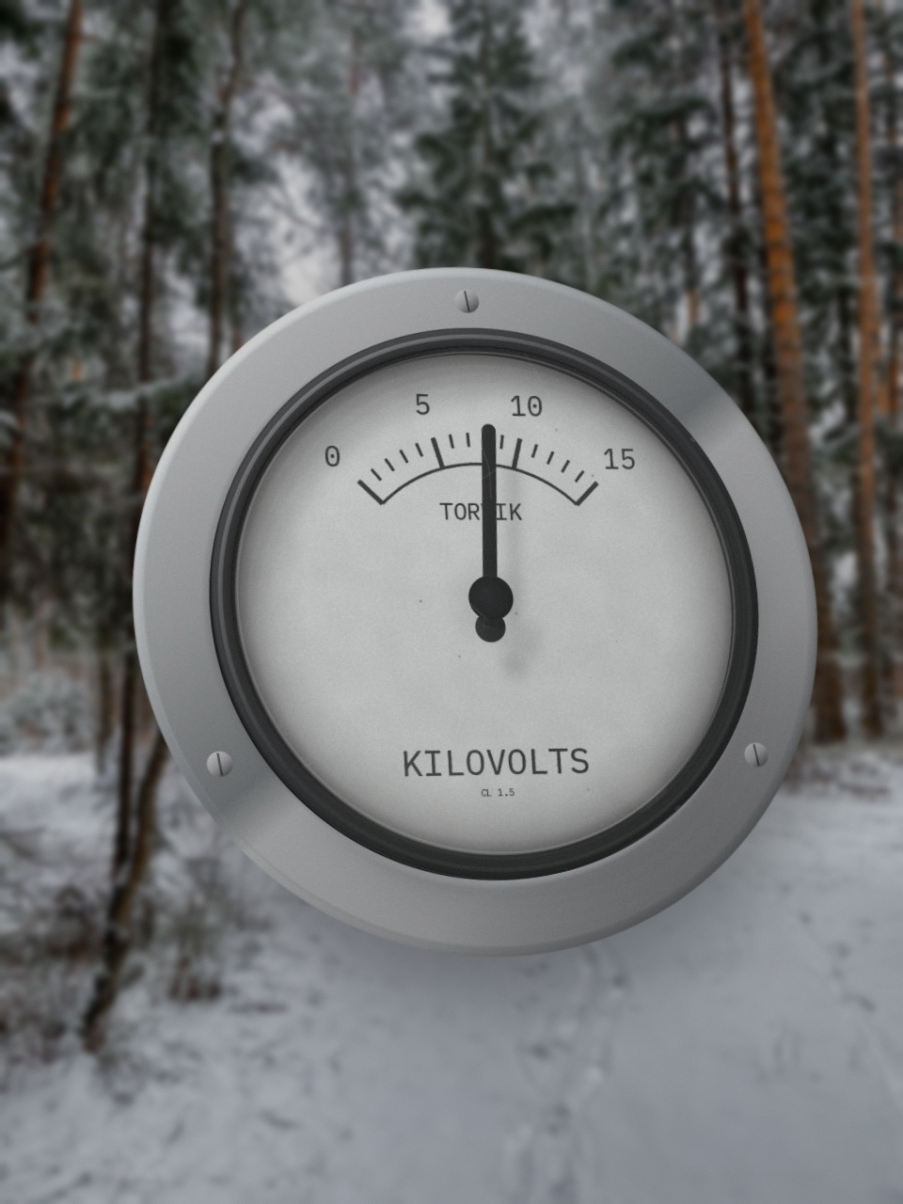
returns 8 kV
